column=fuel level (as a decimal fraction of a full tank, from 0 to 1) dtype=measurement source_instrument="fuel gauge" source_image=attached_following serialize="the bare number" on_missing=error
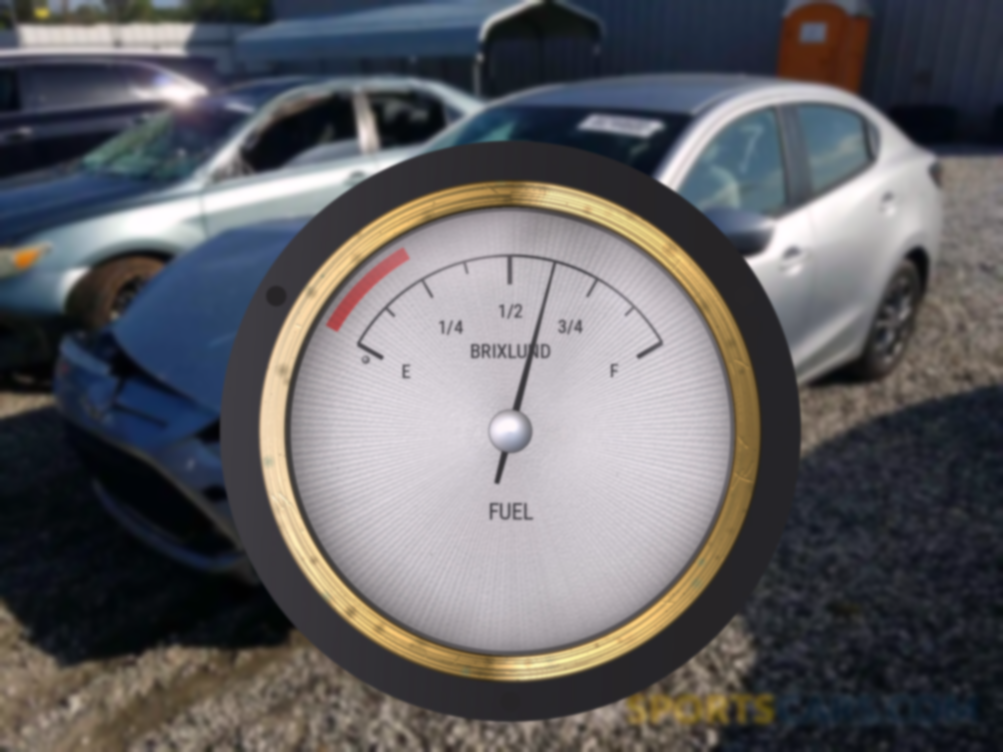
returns 0.625
